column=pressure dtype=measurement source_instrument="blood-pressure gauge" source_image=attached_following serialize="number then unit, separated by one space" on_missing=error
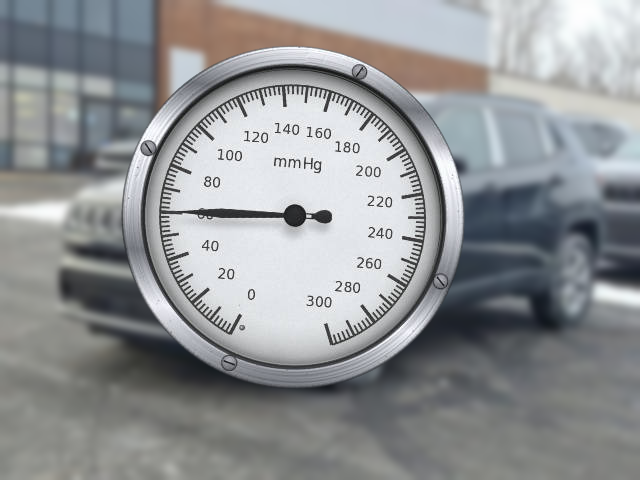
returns 60 mmHg
